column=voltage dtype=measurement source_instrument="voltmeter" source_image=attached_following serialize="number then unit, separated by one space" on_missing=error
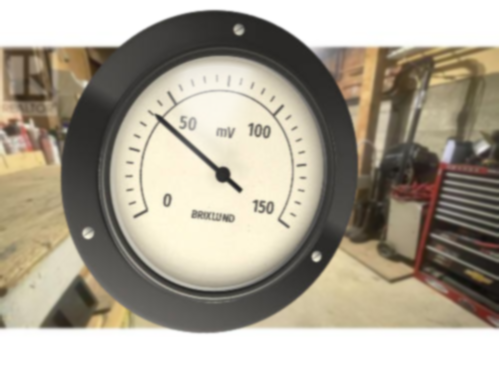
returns 40 mV
